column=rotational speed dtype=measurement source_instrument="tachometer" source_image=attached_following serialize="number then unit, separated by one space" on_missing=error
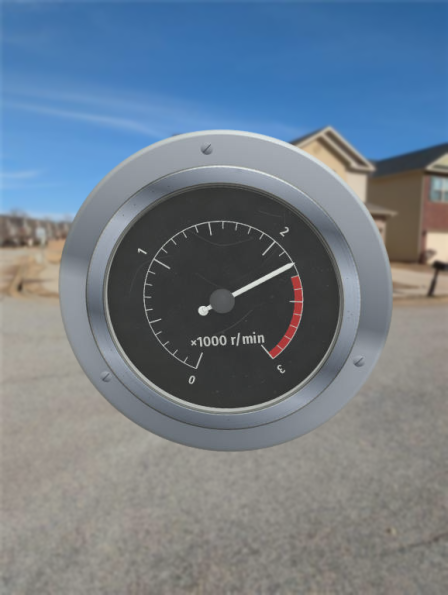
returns 2200 rpm
